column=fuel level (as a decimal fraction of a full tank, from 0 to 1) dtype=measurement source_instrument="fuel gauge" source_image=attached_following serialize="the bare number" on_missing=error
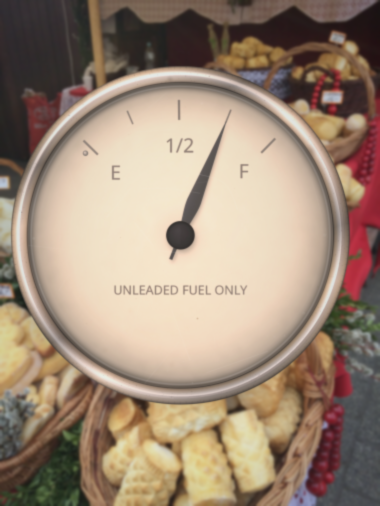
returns 0.75
